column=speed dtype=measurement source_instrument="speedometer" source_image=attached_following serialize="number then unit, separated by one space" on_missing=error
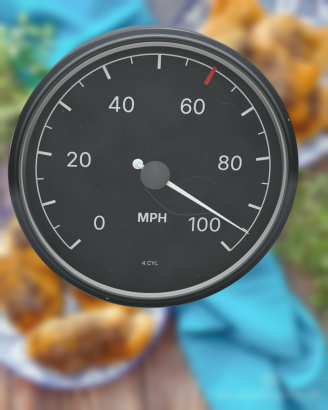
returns 95 mph
